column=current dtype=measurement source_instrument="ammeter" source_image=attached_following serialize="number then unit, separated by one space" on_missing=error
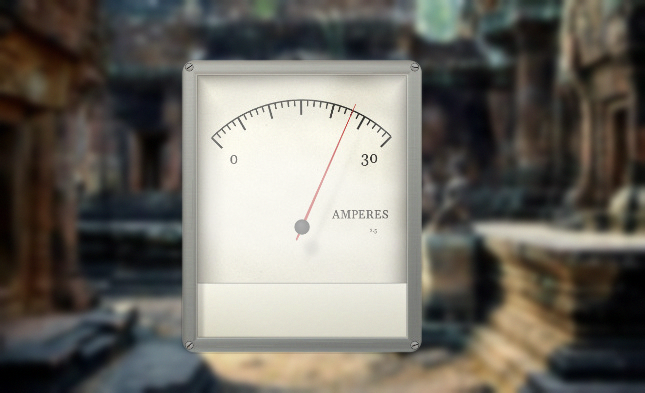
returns 23 A
